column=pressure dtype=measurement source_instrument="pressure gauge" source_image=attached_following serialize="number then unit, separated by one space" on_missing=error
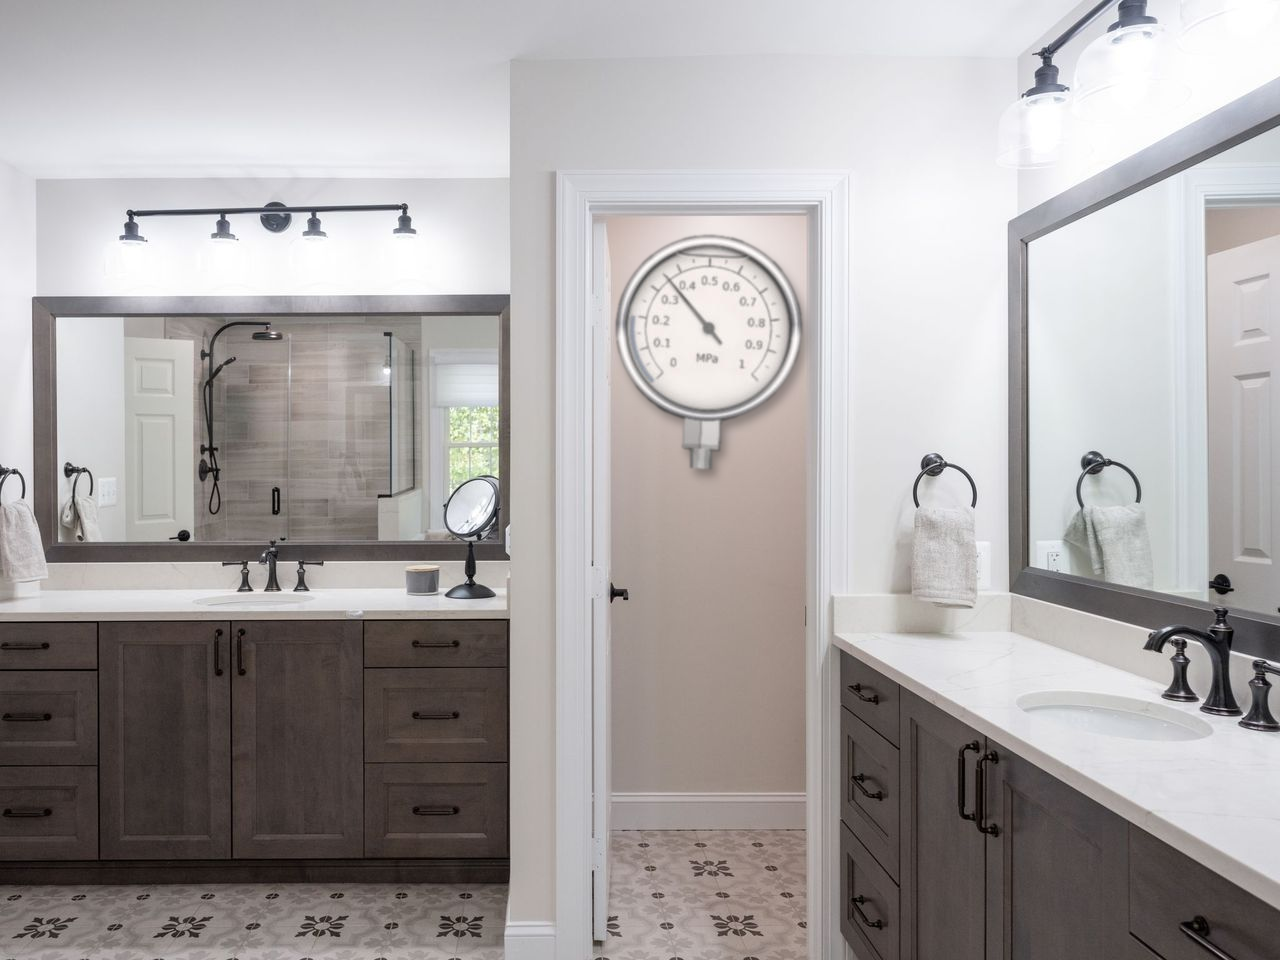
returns 0.35 MPa
